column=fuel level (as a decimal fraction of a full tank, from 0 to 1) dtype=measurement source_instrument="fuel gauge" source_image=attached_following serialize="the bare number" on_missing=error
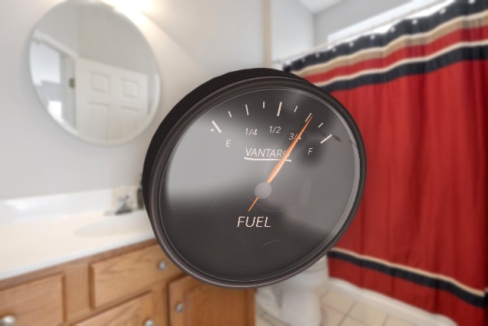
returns 0.75
